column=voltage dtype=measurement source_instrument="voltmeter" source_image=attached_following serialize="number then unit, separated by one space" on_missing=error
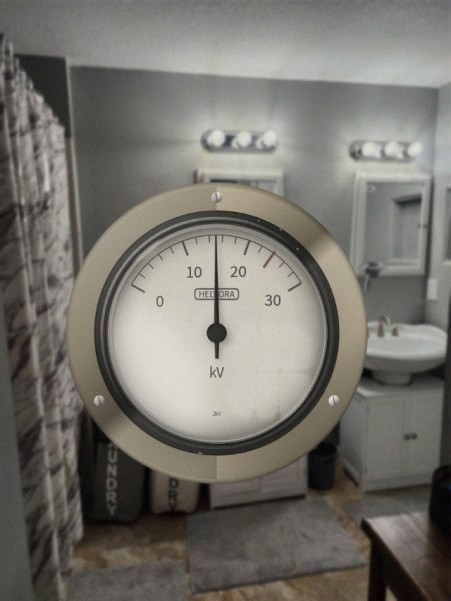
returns 15 kV
